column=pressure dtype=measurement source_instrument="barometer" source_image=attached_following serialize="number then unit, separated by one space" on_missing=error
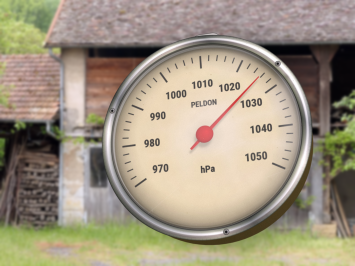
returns 1026 hPa
